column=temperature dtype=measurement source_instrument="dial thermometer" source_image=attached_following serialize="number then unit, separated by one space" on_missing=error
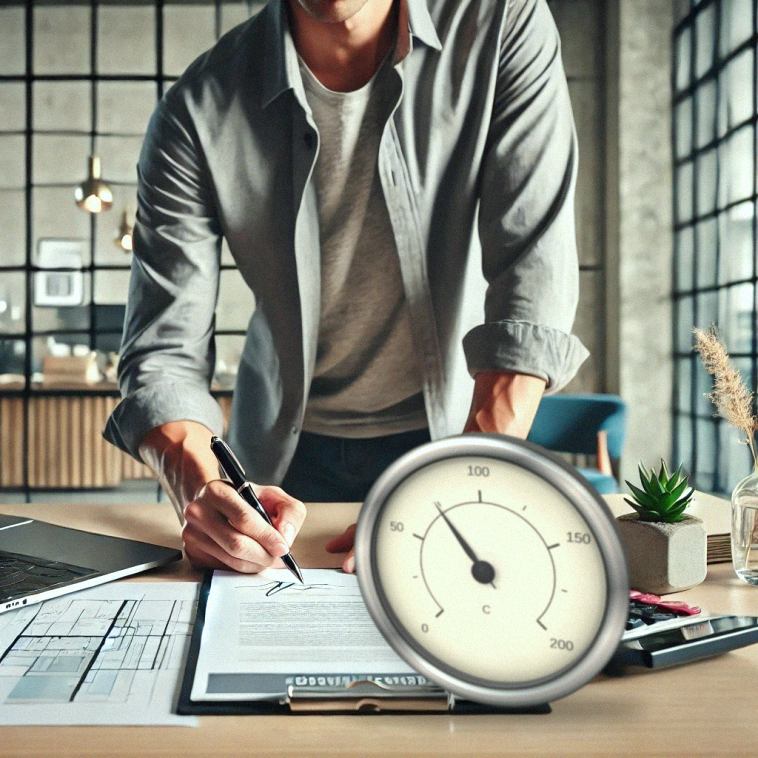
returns 75 °C
